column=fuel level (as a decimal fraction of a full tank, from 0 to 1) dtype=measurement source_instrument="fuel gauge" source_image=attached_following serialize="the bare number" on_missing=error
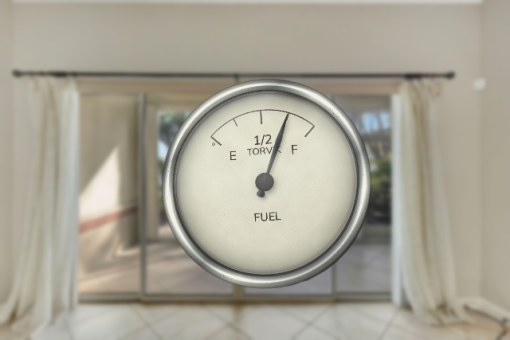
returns 0.75
